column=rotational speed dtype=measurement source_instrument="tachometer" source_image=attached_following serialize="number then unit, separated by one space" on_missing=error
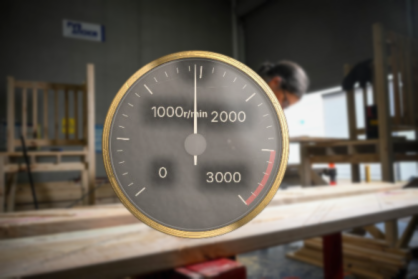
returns 1450 rpm
